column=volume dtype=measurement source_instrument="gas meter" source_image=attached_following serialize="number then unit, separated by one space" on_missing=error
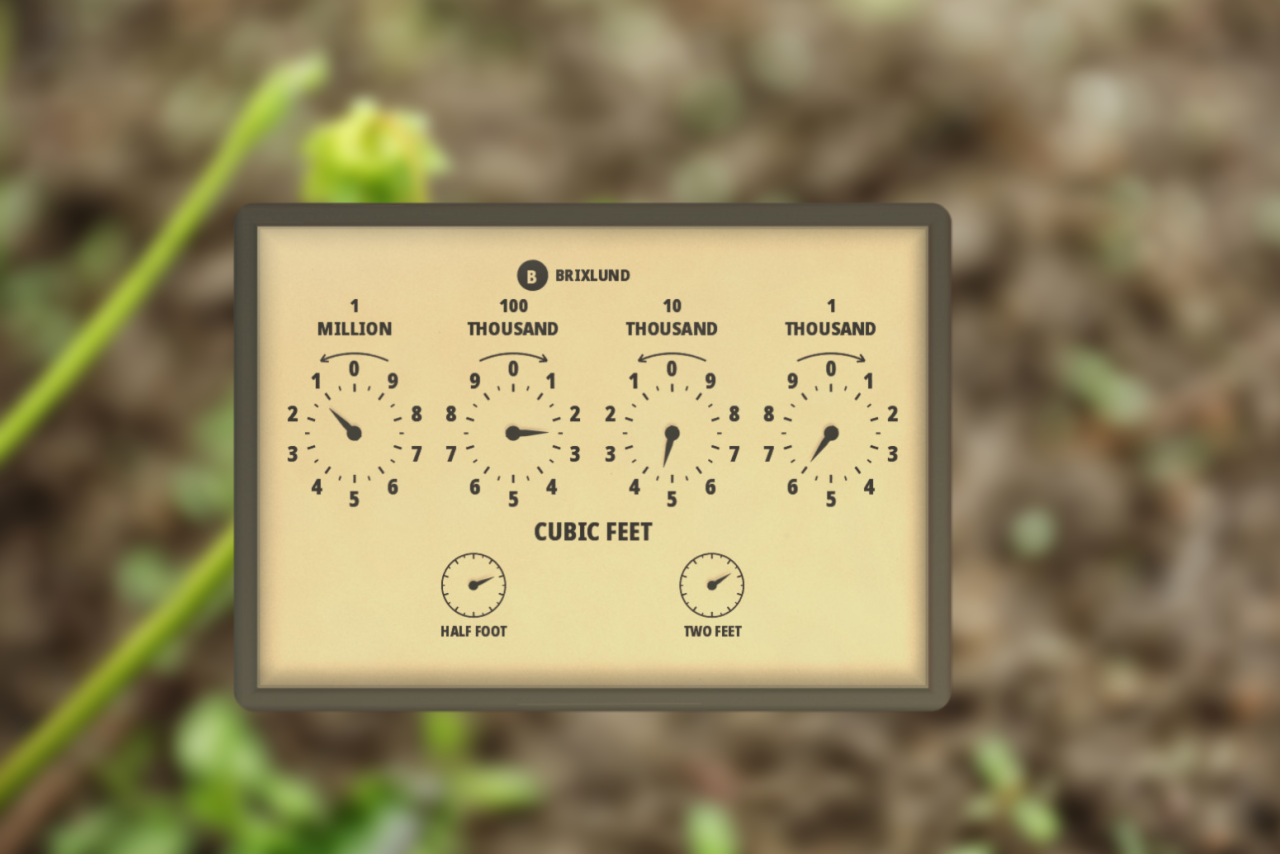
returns 124600 ft³
